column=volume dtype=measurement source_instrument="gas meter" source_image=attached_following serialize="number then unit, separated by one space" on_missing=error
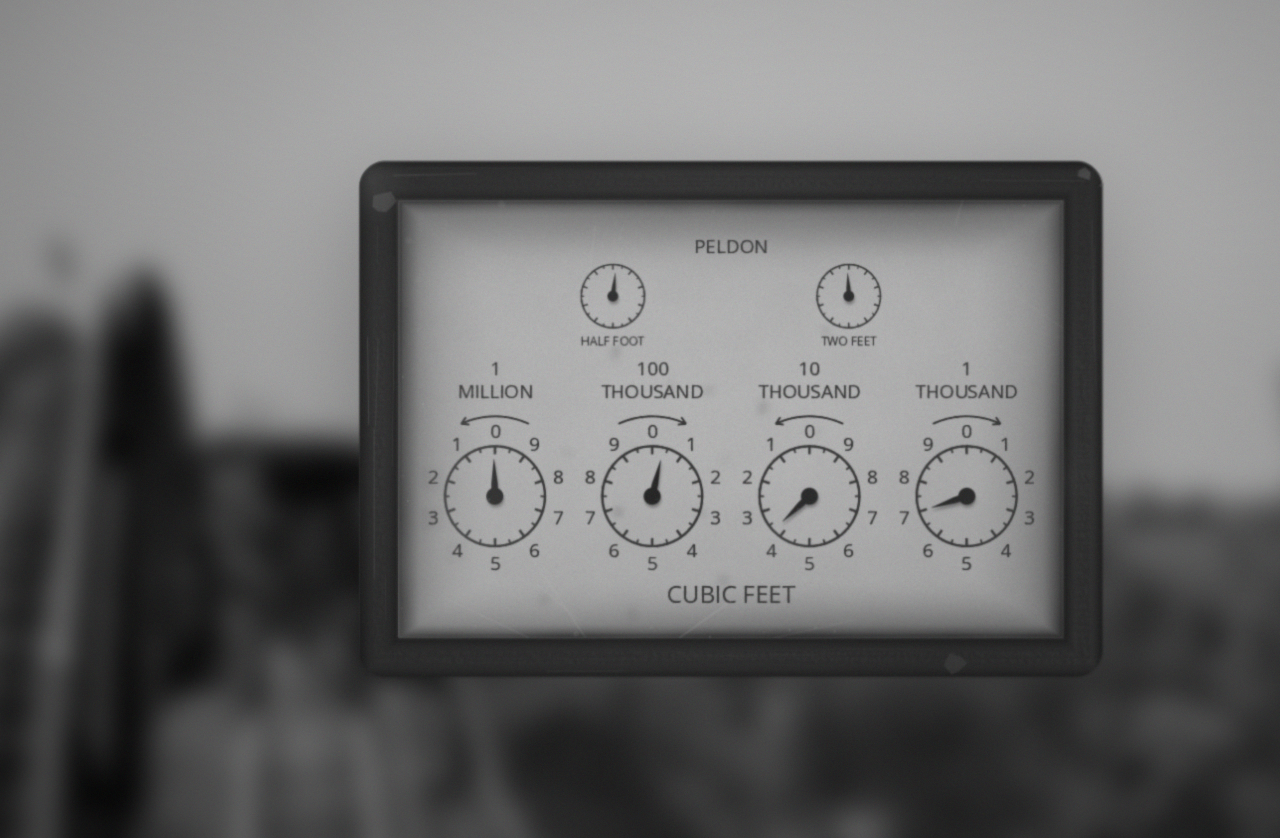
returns 3700 ft³
